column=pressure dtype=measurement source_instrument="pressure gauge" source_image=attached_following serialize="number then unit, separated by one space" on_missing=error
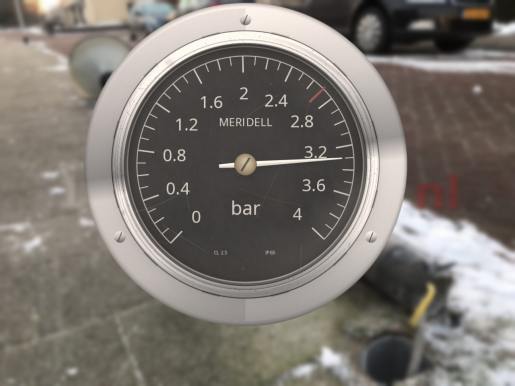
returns 3.3 bar
